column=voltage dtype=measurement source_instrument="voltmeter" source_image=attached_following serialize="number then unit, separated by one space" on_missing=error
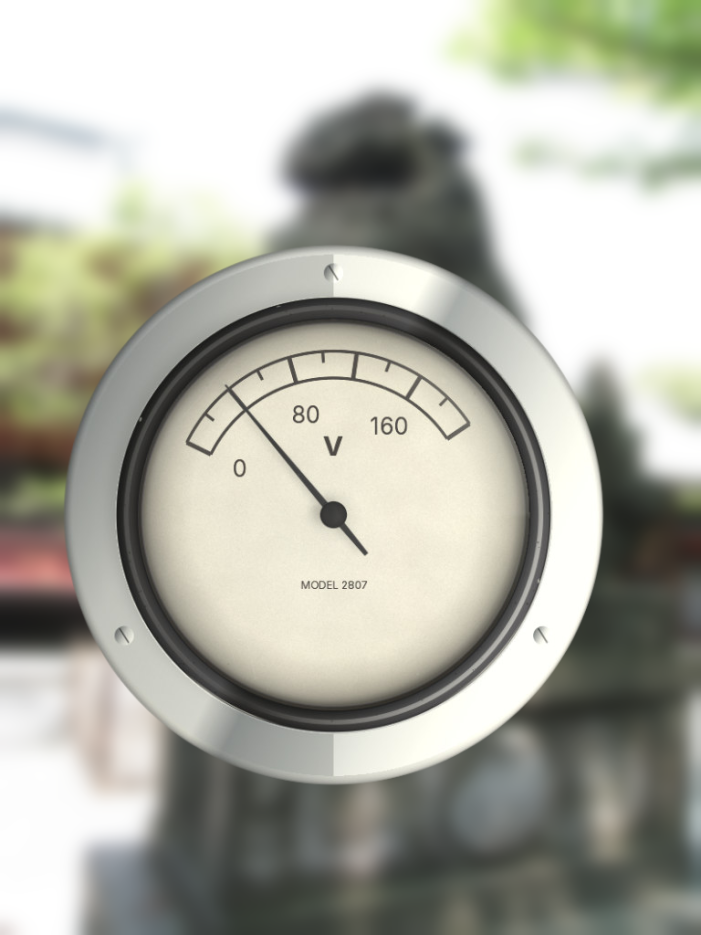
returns 40 V
